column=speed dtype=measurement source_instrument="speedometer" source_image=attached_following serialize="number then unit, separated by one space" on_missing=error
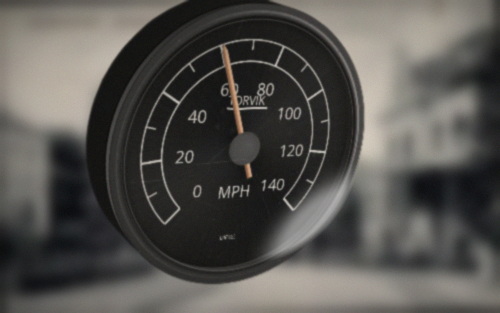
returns 60 mph
